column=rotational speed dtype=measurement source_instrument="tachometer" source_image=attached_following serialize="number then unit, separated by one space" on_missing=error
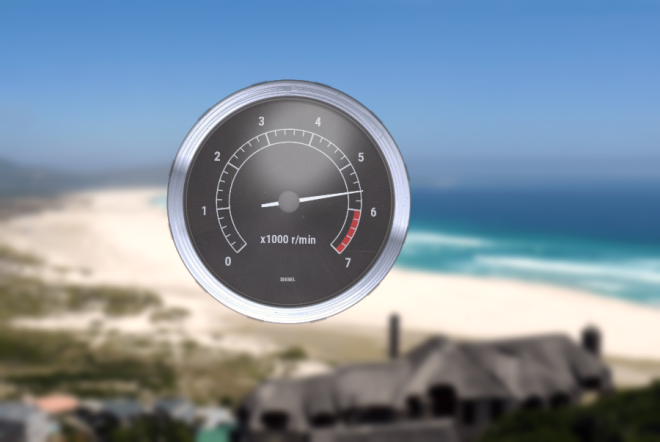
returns 5600 rpm
